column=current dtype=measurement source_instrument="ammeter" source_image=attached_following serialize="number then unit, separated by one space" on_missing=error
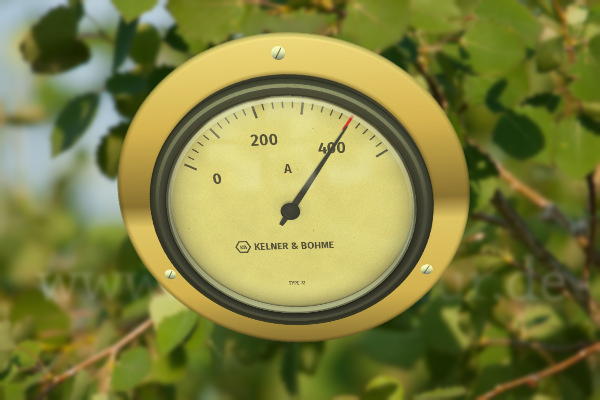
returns 400 A
